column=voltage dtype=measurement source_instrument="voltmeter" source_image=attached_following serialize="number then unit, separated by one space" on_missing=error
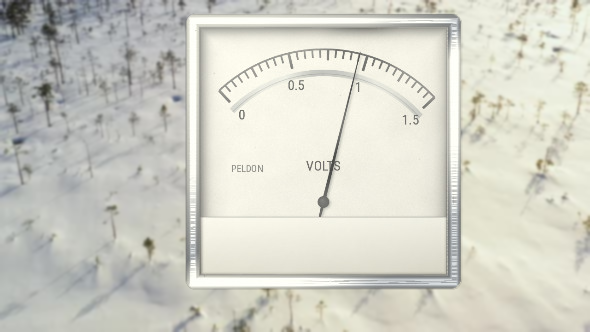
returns 0.95 V
